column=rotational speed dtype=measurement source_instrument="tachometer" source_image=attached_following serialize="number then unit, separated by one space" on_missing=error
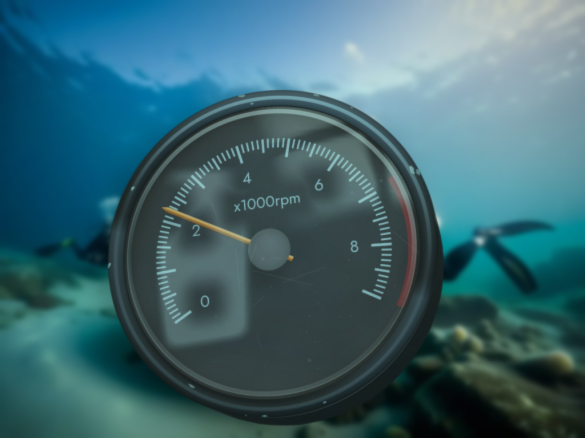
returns 2200 rpm
